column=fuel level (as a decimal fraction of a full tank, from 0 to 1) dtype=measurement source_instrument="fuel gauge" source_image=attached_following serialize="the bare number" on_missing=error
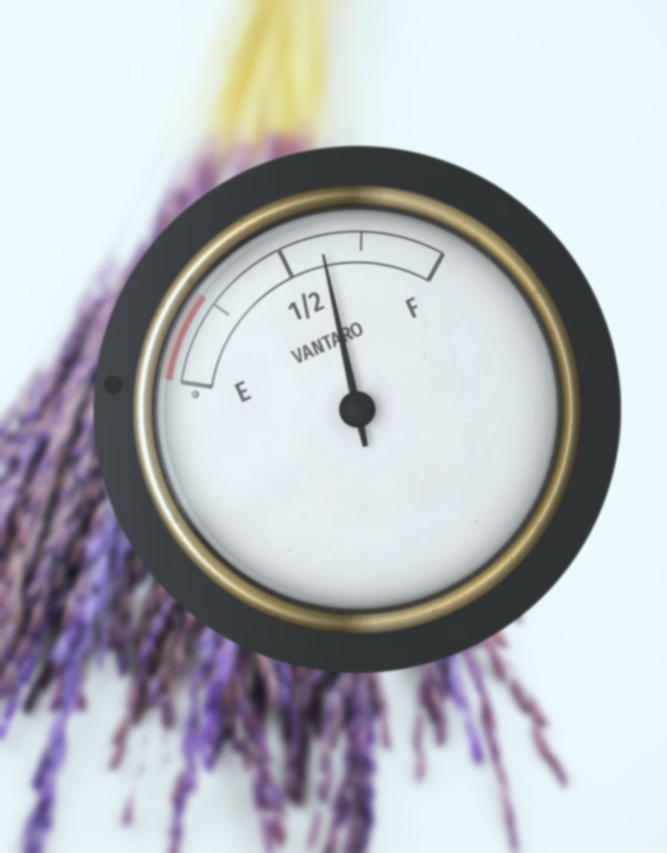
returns 0.625
